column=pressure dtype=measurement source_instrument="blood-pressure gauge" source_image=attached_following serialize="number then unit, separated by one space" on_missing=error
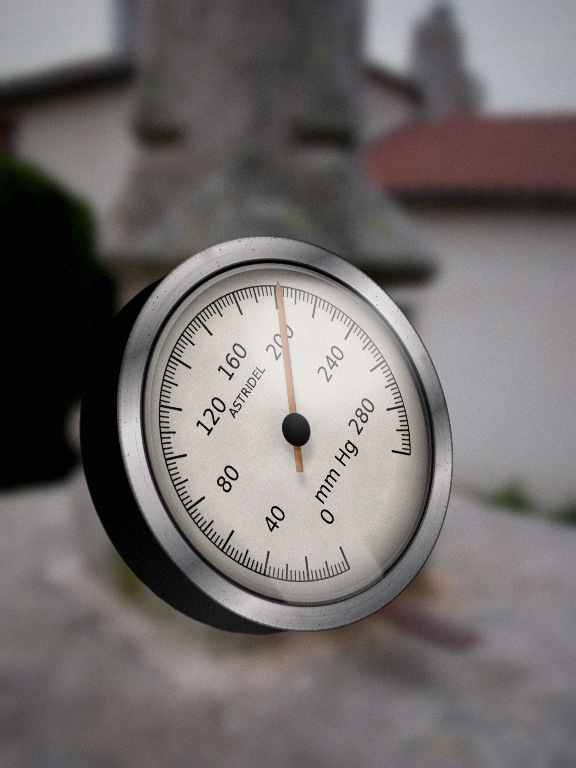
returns 200 mmHg
